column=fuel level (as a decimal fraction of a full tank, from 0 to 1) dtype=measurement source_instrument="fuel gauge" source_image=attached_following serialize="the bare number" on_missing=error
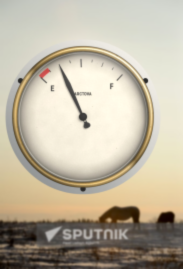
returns 0.25
